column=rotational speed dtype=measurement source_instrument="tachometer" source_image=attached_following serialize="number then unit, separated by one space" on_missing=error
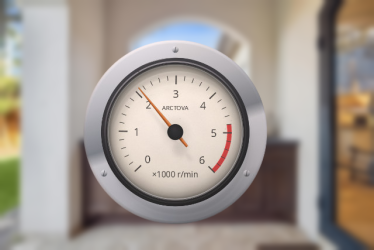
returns 2100 rpm
